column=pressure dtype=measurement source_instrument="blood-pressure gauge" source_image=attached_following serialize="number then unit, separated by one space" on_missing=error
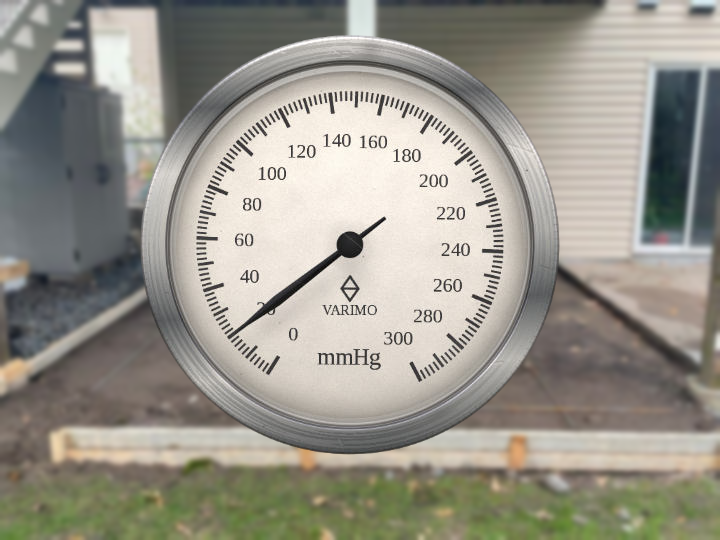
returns 20 mmHg
